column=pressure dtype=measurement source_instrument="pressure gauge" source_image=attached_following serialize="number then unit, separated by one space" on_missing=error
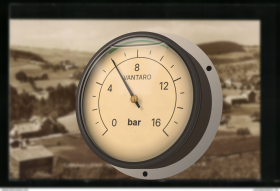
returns 6 bar
